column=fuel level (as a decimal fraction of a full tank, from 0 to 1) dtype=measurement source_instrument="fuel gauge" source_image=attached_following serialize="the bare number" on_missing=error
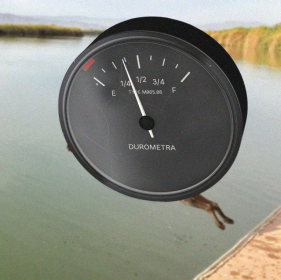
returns 0.375
